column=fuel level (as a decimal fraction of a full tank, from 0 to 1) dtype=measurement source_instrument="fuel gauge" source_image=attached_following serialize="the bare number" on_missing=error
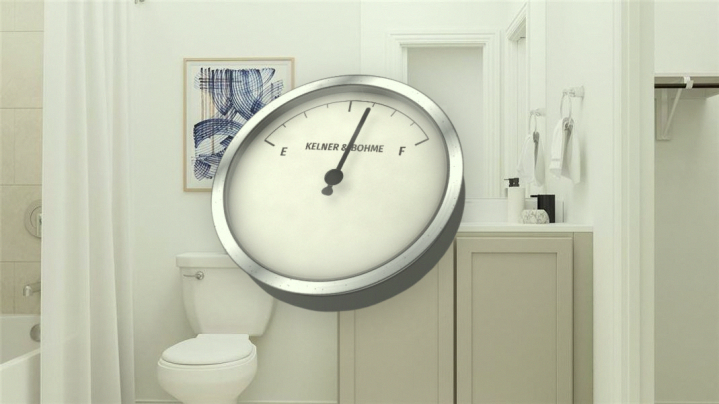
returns 0.625
